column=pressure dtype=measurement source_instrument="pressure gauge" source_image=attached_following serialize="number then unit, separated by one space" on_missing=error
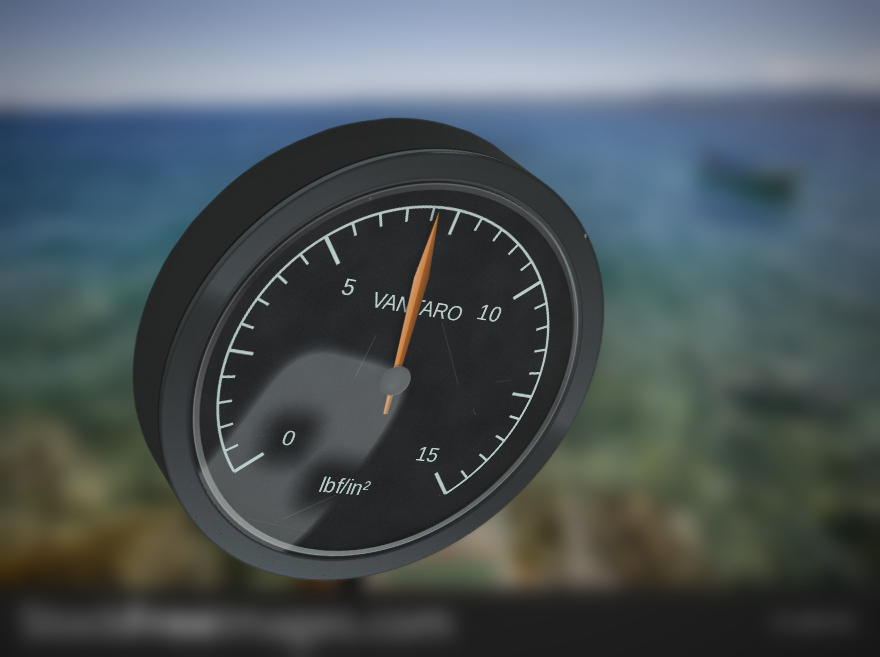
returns 7 psi
